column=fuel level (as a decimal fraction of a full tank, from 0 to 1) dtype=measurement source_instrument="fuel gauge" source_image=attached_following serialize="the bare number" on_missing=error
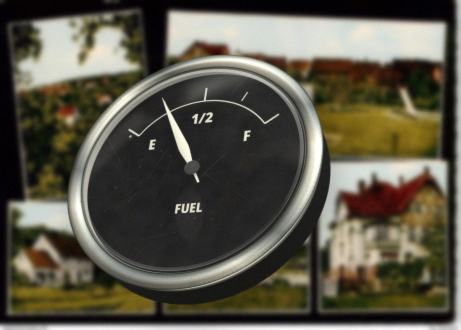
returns 0.25
